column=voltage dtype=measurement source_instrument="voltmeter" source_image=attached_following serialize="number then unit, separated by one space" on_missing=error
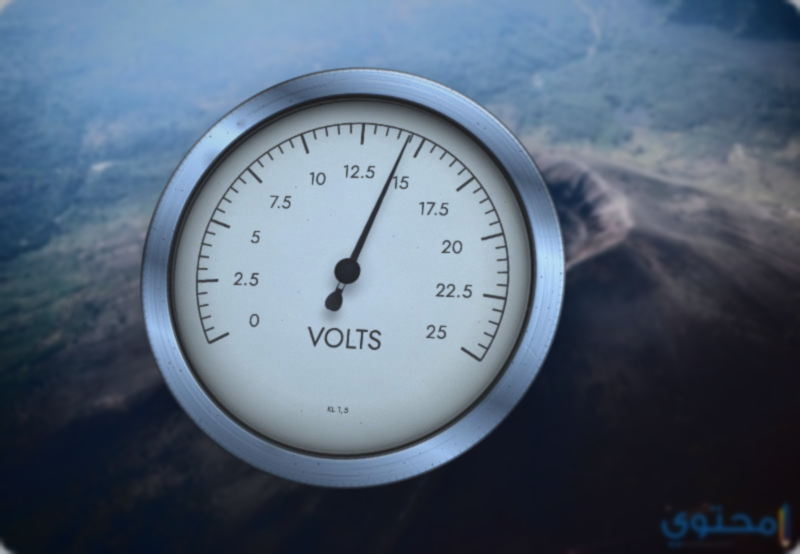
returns 14.5 V
